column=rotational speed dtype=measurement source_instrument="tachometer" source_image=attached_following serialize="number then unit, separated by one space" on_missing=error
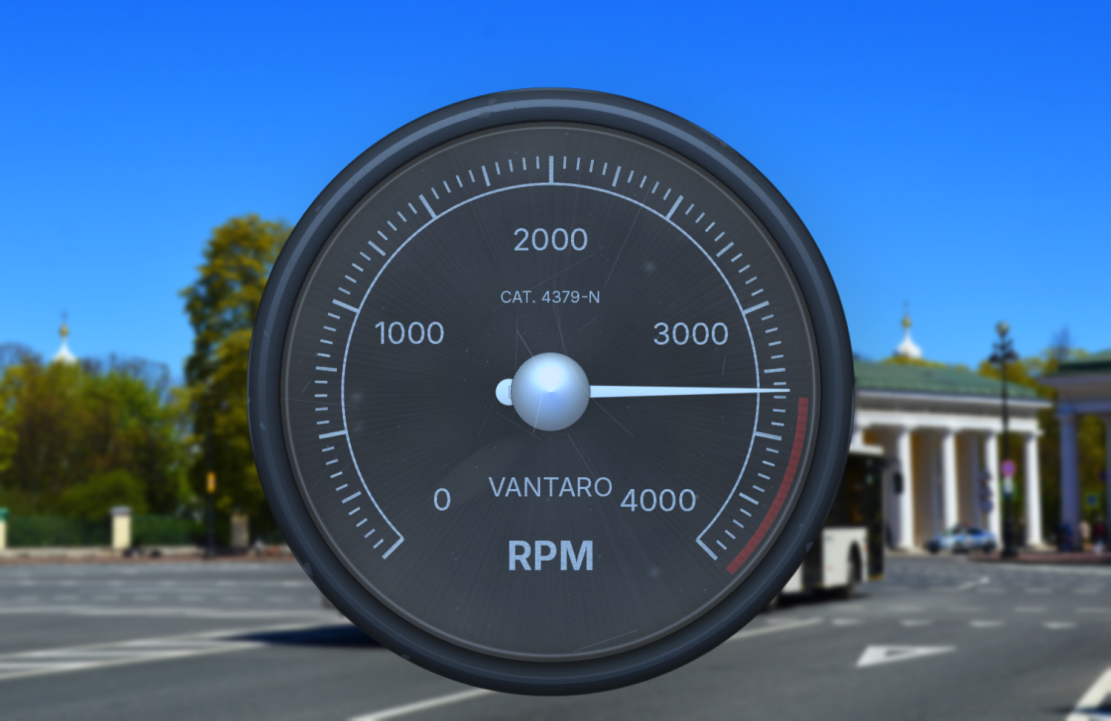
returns 3325 rpm
